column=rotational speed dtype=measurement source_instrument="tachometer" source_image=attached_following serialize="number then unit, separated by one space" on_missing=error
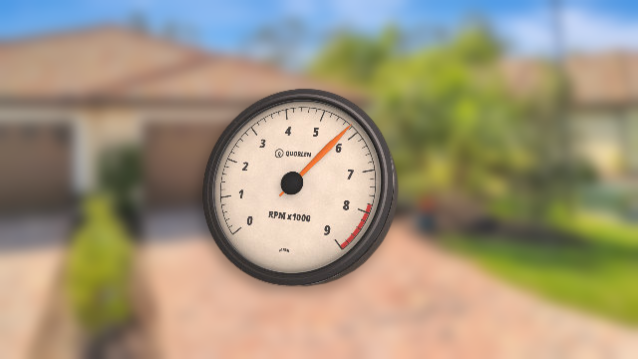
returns 5800 rpm
